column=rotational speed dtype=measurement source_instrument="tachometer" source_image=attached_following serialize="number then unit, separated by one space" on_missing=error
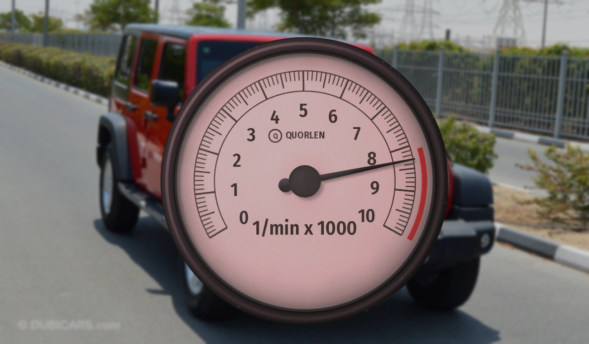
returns 8300 rpm
